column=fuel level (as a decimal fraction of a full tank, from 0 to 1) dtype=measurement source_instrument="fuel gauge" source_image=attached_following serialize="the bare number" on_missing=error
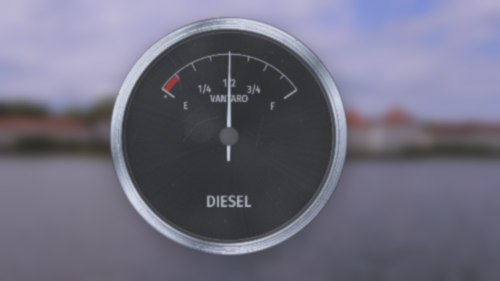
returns 0.5
